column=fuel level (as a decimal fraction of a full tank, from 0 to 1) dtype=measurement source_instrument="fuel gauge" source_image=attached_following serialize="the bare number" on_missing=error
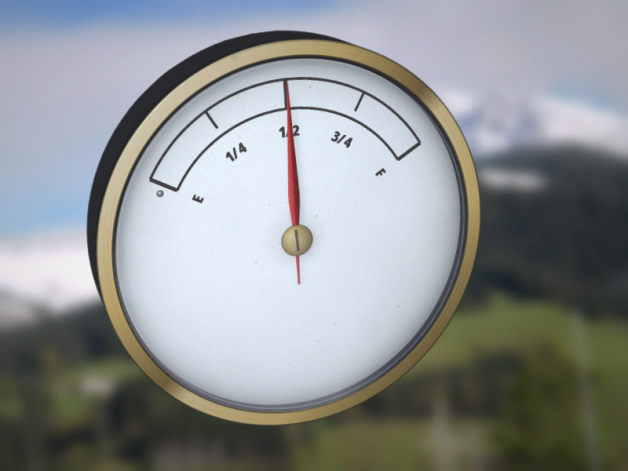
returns 0.5
